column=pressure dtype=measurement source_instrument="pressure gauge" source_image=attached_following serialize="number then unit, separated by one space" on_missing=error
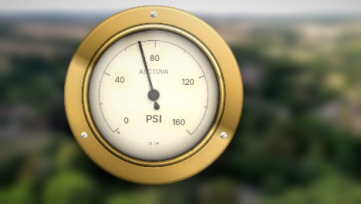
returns 70 psi
